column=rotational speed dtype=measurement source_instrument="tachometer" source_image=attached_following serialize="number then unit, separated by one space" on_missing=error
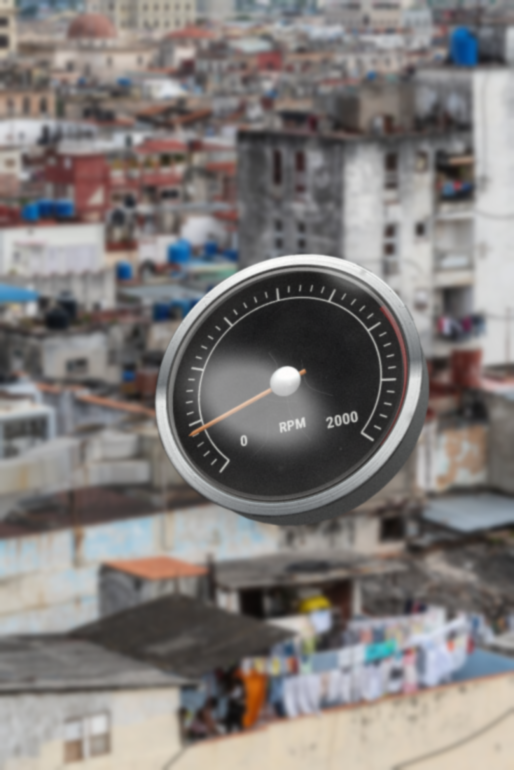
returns 200 rpm
